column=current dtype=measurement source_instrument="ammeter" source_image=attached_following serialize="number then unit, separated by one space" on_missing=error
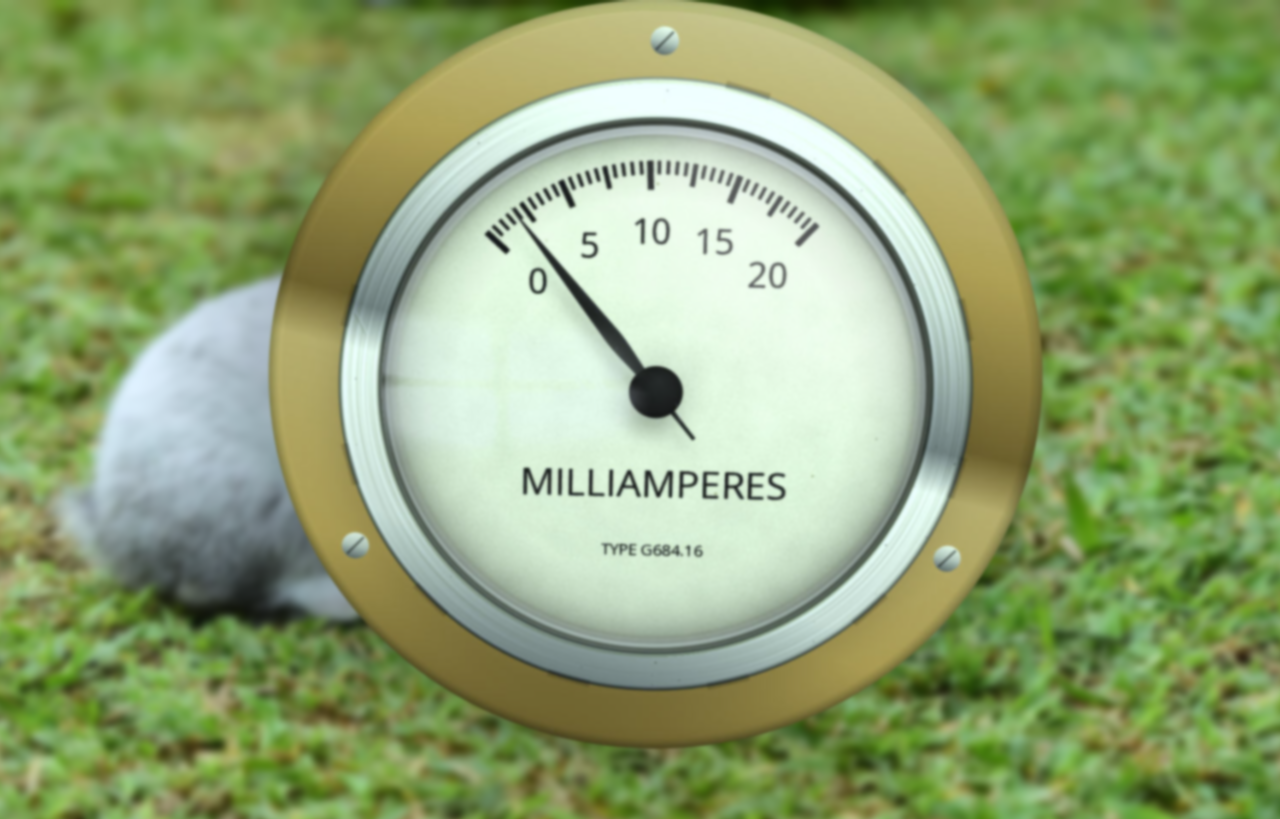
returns 2 mA
